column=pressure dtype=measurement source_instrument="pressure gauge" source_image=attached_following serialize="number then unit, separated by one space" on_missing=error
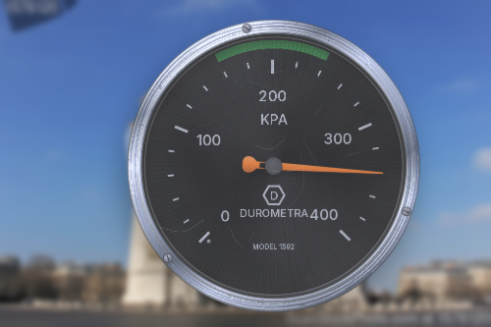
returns 340 kPa
